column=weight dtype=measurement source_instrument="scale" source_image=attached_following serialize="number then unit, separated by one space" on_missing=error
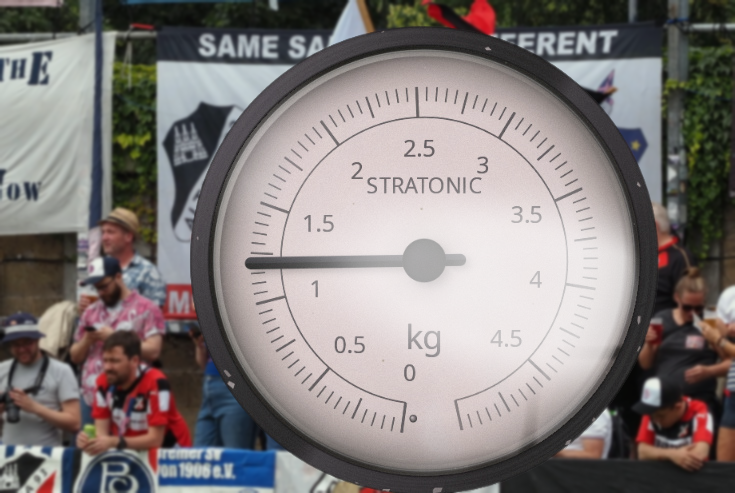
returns 1.2 kg
